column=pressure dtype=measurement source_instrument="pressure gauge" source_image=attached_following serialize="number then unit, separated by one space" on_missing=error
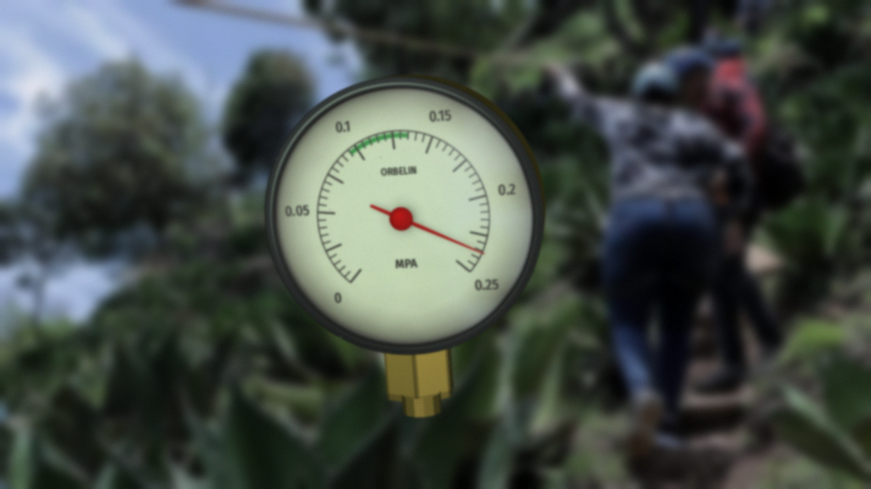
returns 0.235 MPa
